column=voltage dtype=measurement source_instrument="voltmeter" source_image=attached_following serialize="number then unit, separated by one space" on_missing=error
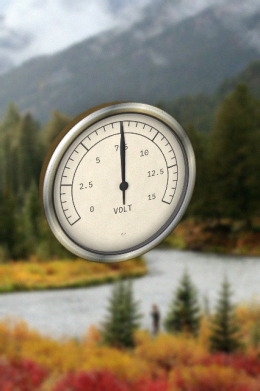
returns 7.5 V
